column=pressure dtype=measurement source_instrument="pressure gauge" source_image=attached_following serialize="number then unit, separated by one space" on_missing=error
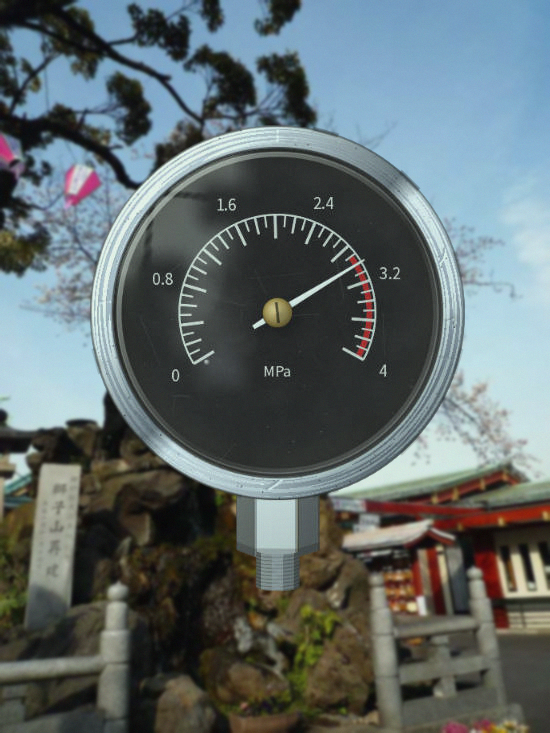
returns 3 MPa
